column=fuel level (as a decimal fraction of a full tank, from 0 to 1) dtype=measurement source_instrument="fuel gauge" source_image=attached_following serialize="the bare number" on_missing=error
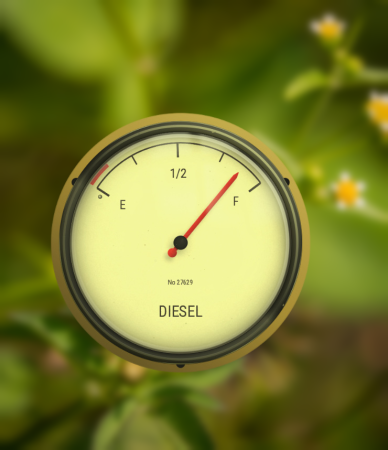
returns 0.875
